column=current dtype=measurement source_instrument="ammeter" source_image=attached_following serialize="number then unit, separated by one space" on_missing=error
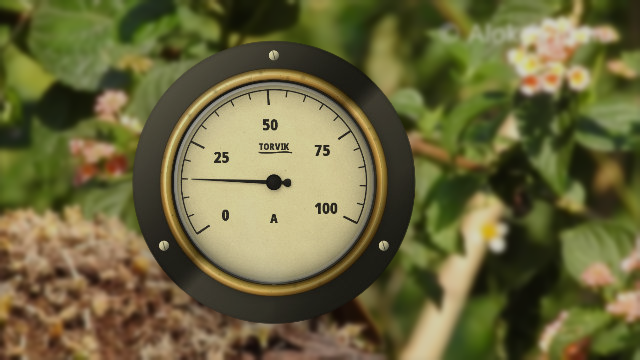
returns 15 A
